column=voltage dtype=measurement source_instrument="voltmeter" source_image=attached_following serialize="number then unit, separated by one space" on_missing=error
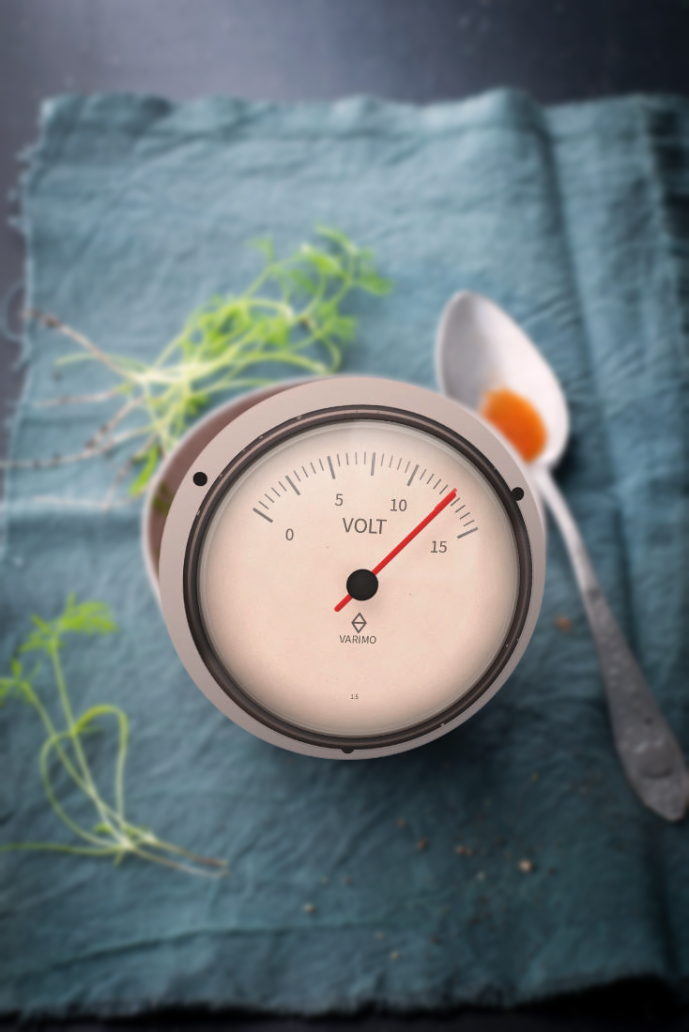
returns 12.5 V
